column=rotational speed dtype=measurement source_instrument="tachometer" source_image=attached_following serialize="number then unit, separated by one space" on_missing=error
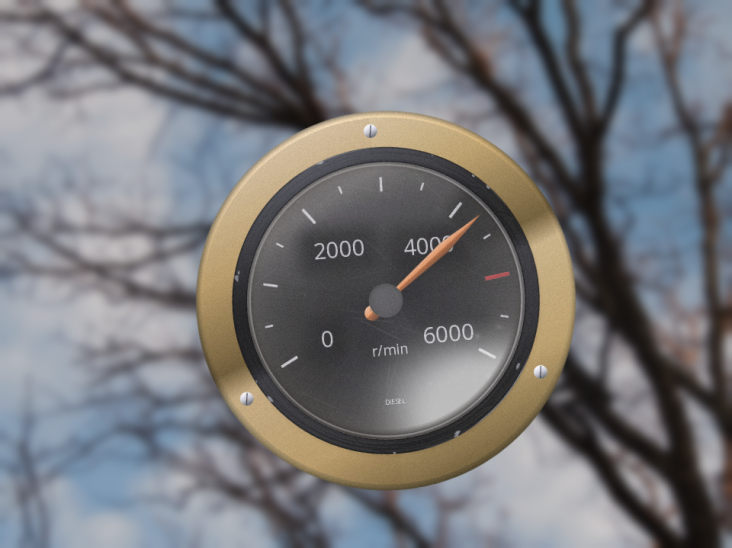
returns 4250 rpm
